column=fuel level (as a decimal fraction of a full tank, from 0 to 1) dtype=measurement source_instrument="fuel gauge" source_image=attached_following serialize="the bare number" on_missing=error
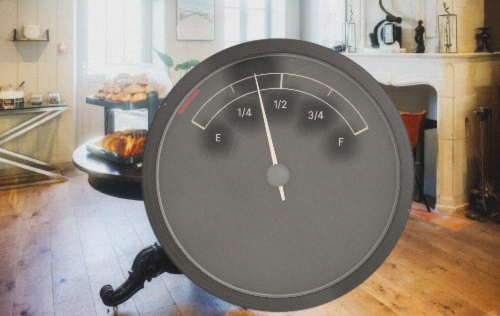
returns 0.375
